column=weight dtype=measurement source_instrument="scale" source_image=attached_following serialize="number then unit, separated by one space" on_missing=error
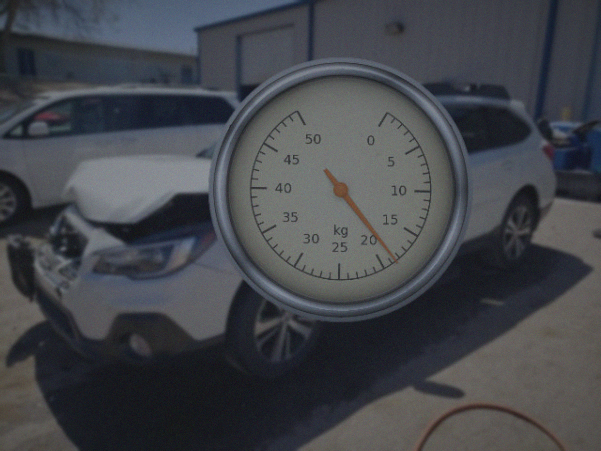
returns 18.5 kg
